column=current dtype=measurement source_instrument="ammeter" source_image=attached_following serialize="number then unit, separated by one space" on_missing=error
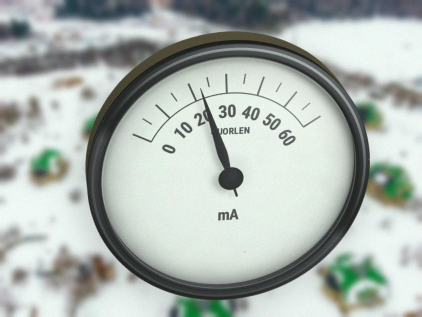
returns 22.5 mA
